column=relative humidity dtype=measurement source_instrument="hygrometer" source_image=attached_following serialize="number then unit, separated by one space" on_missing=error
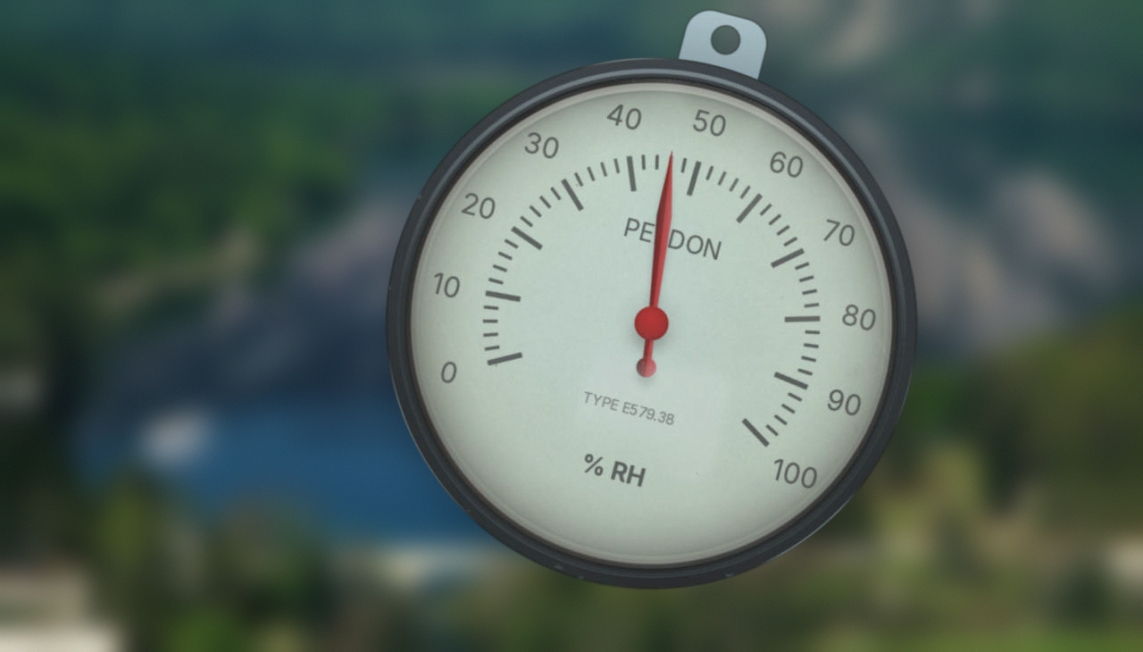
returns 46 %
